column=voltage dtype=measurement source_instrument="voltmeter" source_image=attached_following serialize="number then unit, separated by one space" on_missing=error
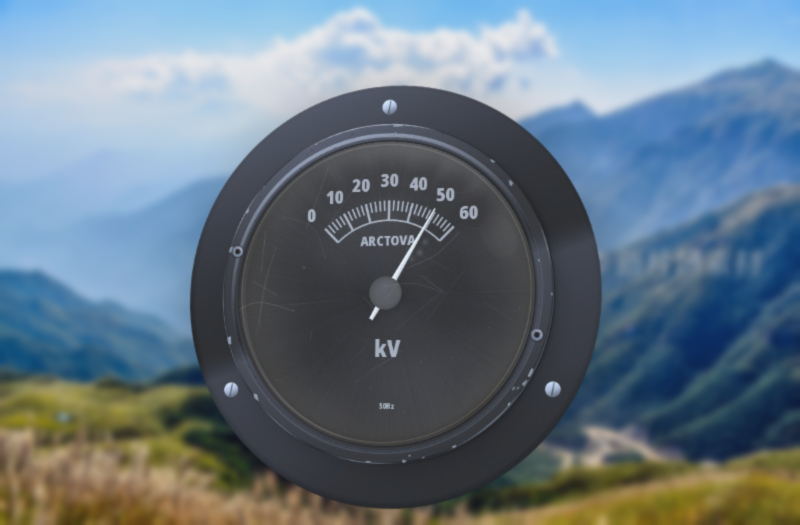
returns 50 kV
